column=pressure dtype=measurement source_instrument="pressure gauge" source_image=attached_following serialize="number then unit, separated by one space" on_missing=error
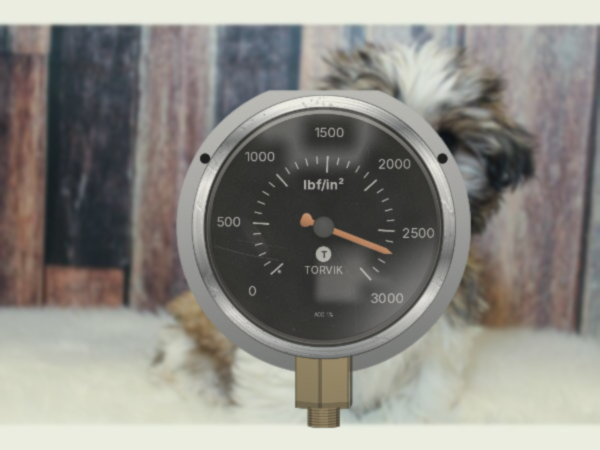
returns 2700 psi
